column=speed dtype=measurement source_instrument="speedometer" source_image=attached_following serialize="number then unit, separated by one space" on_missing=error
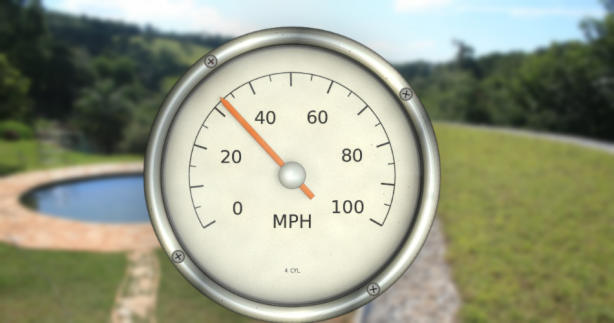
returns 32.5 mph
